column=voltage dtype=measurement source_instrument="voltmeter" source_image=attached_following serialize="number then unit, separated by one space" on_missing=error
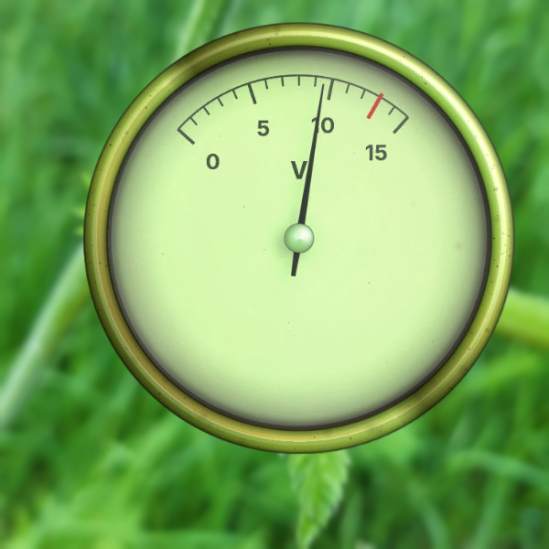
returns 9.5 V
